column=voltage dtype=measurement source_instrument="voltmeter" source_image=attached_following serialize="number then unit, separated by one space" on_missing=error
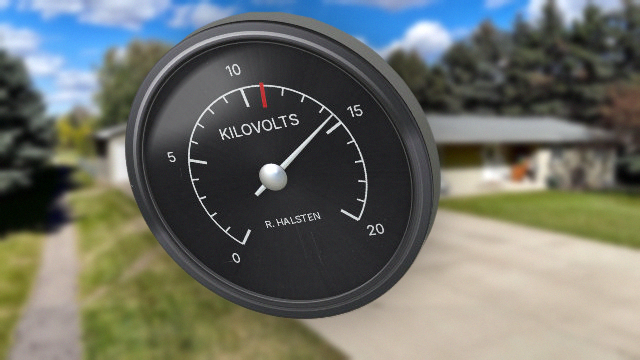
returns 14.5 kV
